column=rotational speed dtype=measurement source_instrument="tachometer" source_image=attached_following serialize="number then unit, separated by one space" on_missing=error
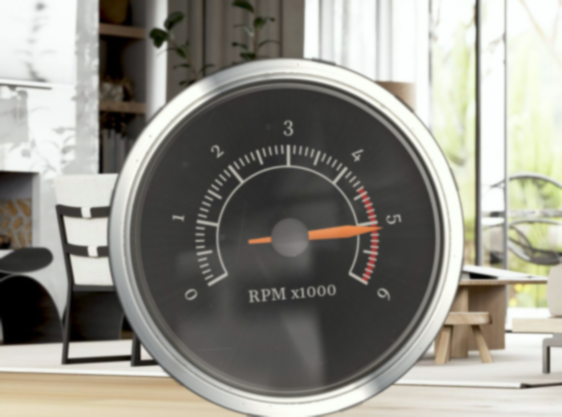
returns 5100 rpm
